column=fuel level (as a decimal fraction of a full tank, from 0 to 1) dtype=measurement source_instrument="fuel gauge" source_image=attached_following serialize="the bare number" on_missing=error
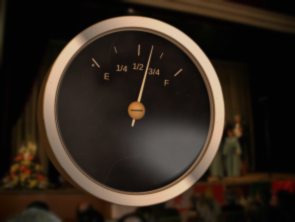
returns 0.625
